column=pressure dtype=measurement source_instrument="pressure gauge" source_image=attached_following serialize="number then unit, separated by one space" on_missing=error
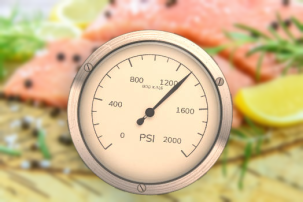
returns 1300 psi
